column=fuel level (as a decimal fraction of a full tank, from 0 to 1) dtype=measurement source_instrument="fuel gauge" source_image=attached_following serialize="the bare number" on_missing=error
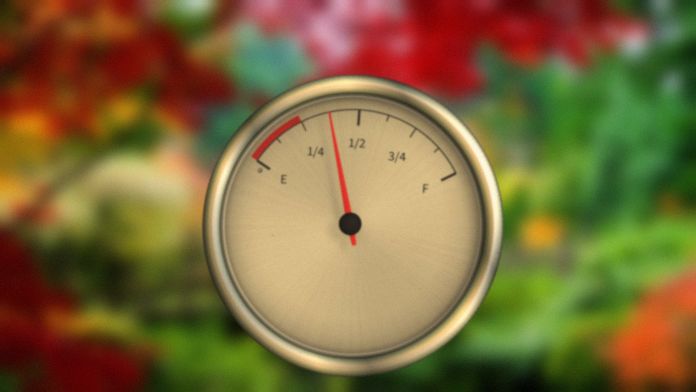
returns 0.375
